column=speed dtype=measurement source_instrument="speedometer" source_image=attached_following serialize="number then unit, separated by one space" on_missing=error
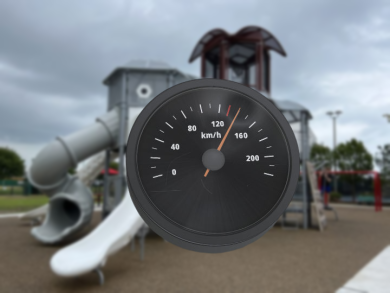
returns 140 km/h
